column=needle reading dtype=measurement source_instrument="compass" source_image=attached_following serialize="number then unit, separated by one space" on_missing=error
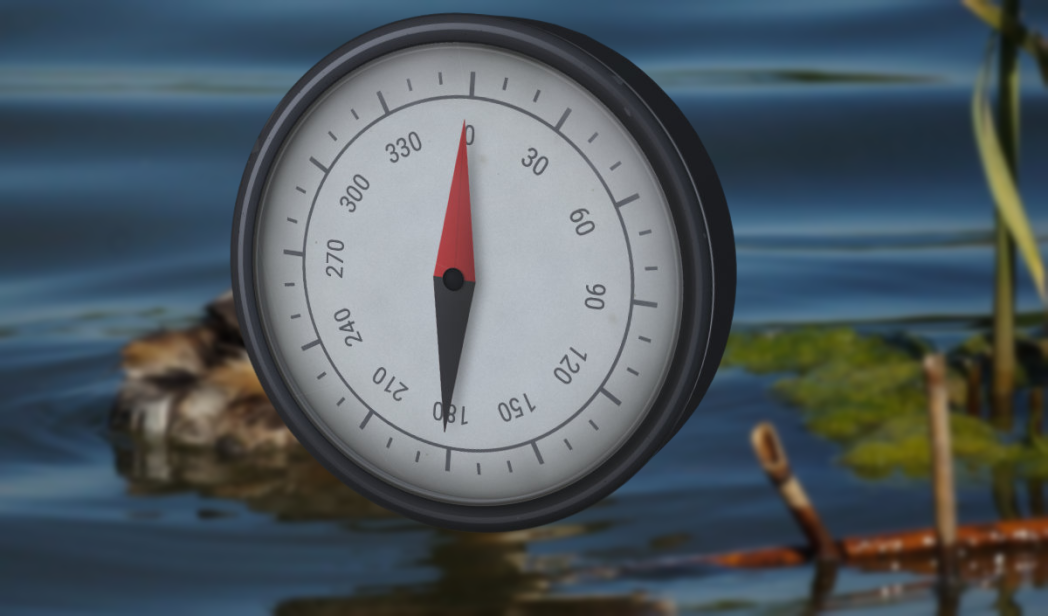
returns 0 °
